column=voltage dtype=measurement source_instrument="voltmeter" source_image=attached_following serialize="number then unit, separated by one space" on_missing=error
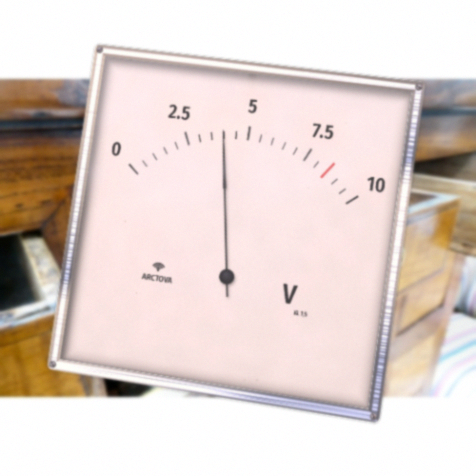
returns 4 V
